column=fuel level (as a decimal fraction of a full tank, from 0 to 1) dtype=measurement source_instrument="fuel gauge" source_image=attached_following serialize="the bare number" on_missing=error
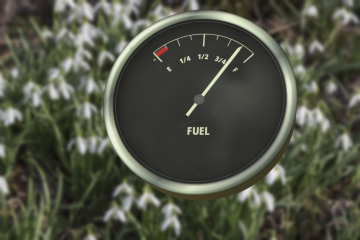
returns 0.875
